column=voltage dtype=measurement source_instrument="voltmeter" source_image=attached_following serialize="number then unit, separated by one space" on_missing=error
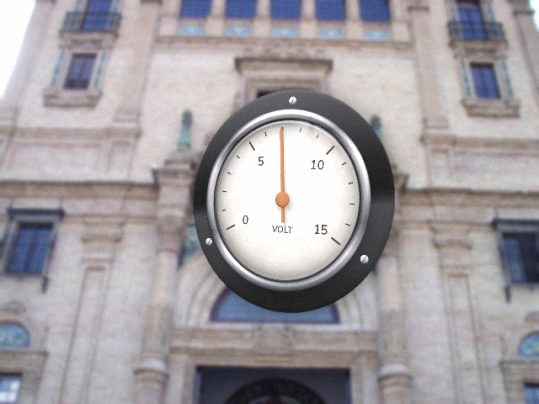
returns 7 V
